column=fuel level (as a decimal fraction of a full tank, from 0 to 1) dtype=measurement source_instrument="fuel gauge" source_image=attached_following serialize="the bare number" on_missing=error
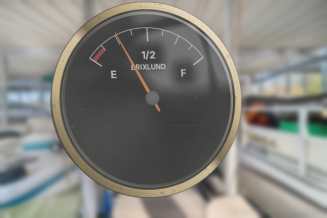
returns 0.25
